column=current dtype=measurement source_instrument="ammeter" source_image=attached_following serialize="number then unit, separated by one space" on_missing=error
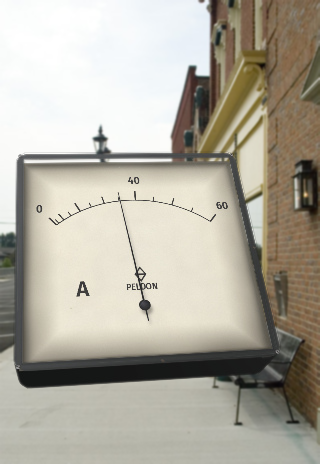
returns 35 A
